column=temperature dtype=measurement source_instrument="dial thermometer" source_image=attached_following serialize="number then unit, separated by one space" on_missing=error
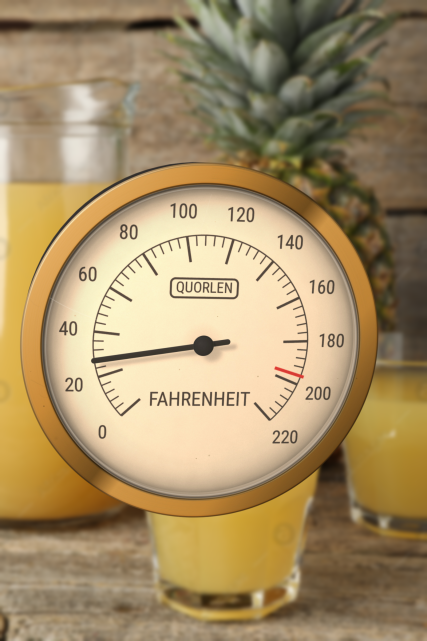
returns 28 °F
